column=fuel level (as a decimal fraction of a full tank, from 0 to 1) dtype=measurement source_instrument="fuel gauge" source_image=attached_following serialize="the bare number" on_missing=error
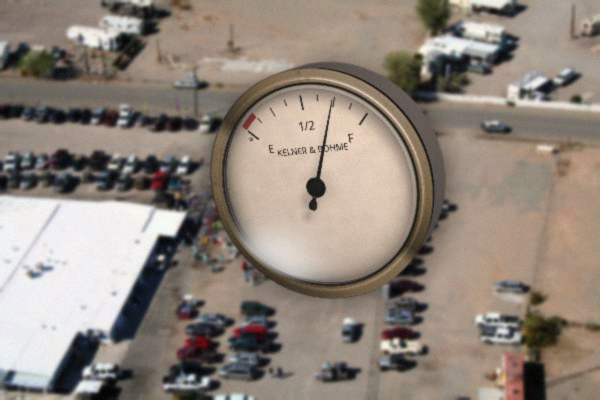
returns 0.75
